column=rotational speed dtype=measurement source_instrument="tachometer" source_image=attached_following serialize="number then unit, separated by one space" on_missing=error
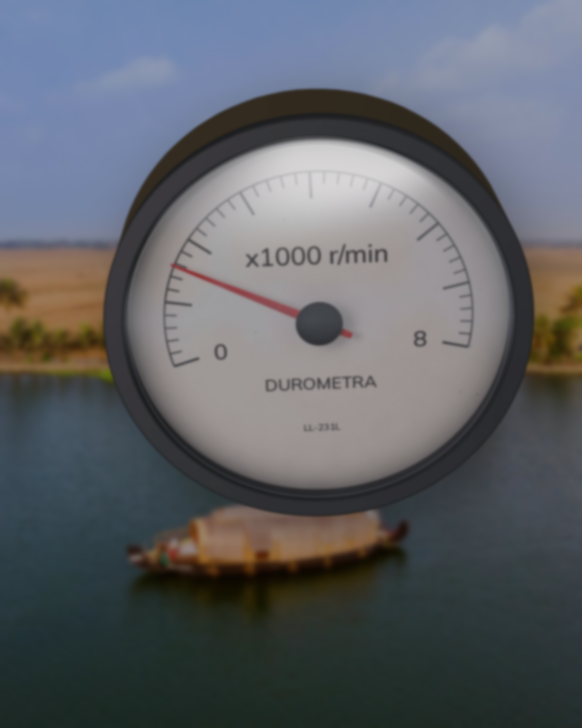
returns 1600 rpm
